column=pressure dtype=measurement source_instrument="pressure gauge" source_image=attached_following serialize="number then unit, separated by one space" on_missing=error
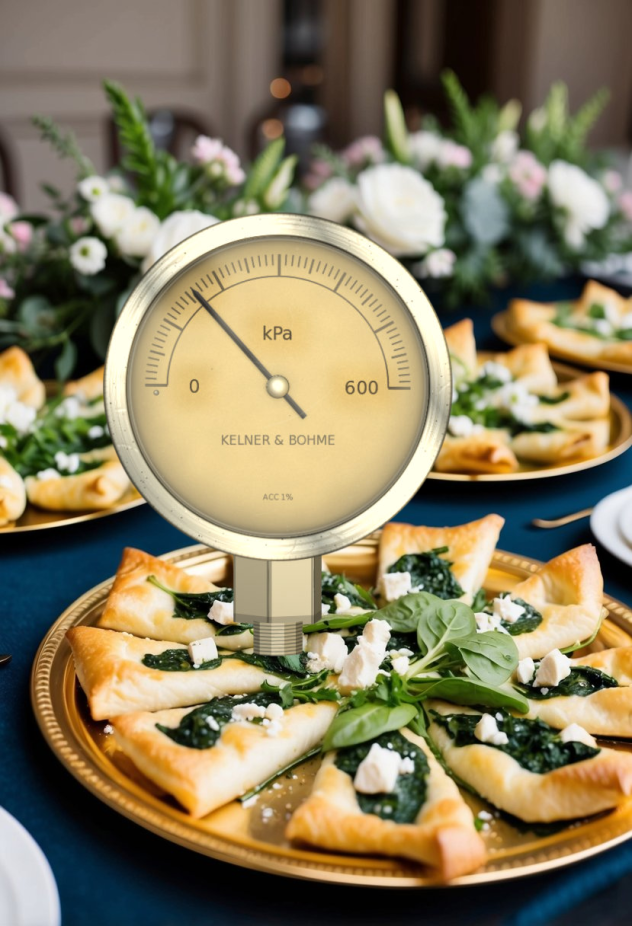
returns 160 kPa
